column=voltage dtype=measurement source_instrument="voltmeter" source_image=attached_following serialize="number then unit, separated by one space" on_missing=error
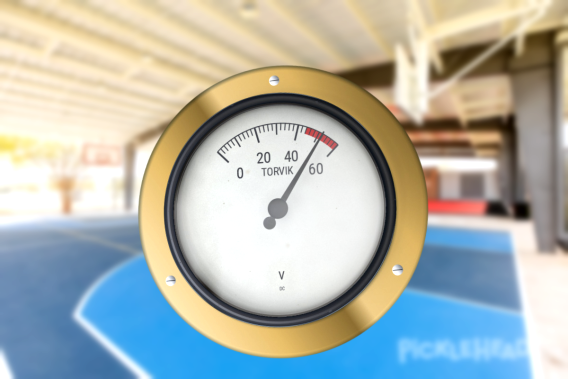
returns 52 V
